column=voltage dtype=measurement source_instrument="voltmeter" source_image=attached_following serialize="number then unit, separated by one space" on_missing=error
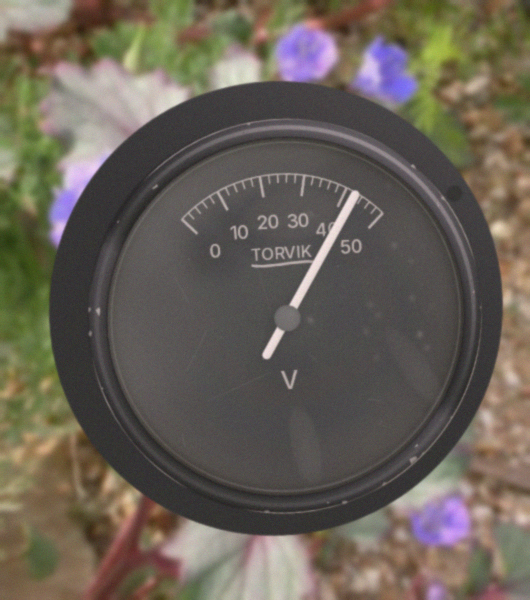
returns 42 V
